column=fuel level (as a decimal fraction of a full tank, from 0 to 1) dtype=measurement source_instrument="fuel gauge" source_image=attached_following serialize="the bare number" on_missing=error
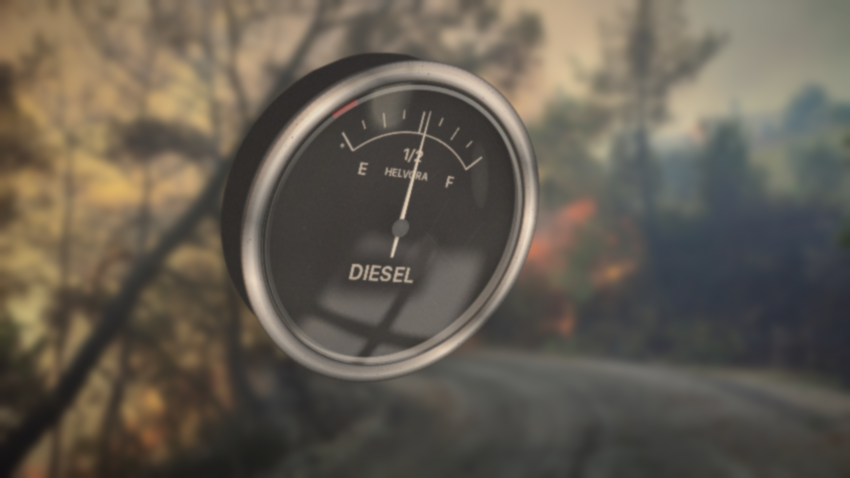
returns 0.5
